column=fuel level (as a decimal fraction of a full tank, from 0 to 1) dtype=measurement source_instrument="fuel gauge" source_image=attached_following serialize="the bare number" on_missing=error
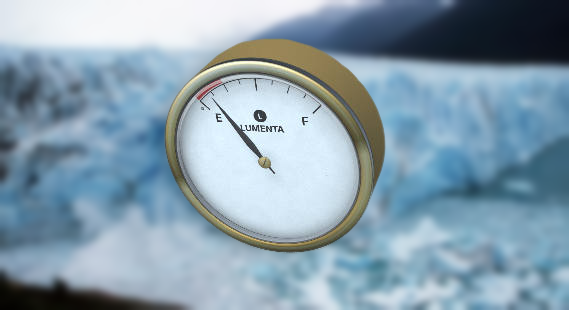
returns 0.125
